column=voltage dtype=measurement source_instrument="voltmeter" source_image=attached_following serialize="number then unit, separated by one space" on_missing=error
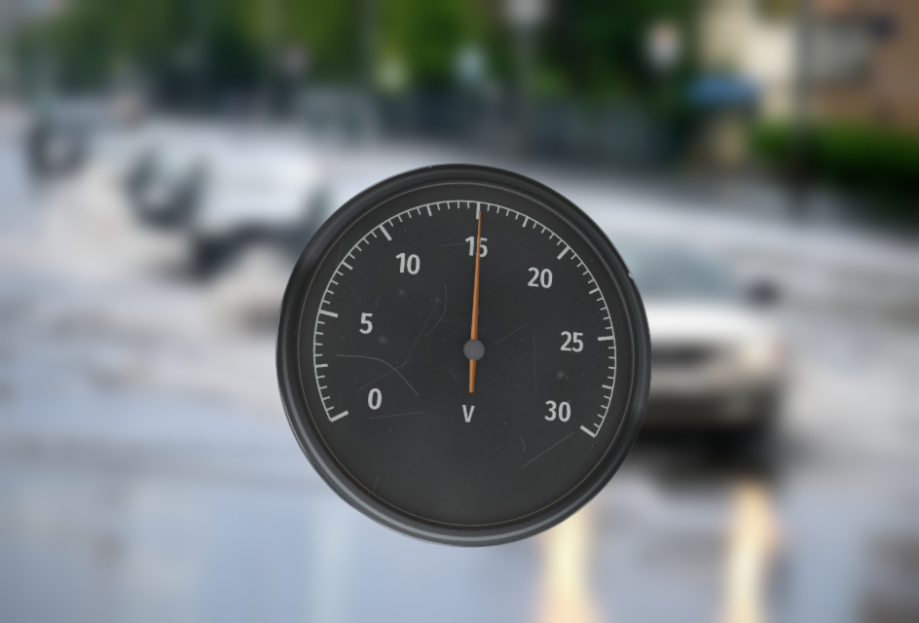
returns 15 V
